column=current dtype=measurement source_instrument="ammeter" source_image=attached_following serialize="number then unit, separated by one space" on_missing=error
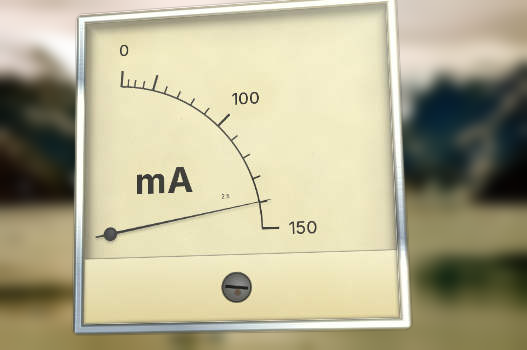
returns 140 mA
